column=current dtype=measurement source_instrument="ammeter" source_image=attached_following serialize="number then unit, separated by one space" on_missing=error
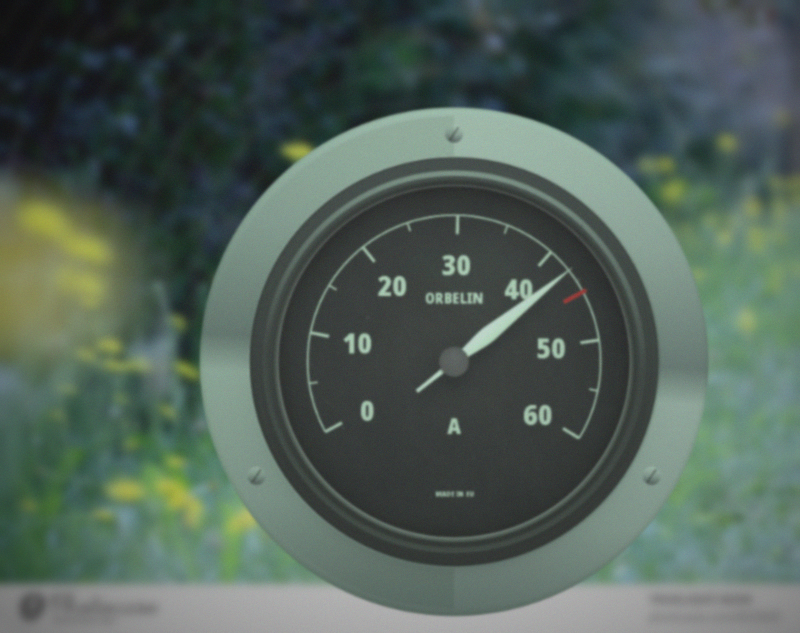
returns 42.5 A
